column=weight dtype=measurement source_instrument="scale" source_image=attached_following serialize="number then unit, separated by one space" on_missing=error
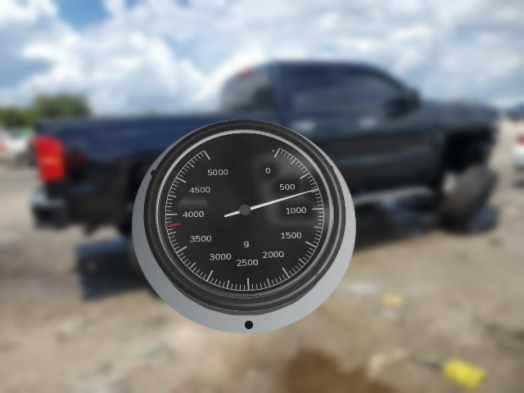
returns 750 g
